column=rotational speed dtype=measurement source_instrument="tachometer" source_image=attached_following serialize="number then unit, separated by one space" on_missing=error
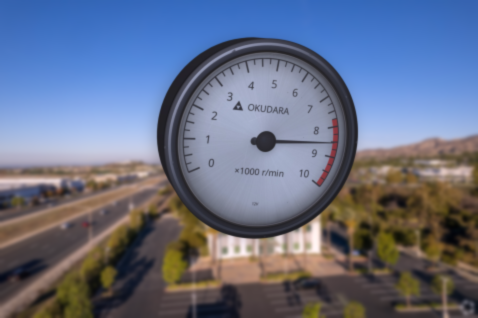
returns 8500 rpm
